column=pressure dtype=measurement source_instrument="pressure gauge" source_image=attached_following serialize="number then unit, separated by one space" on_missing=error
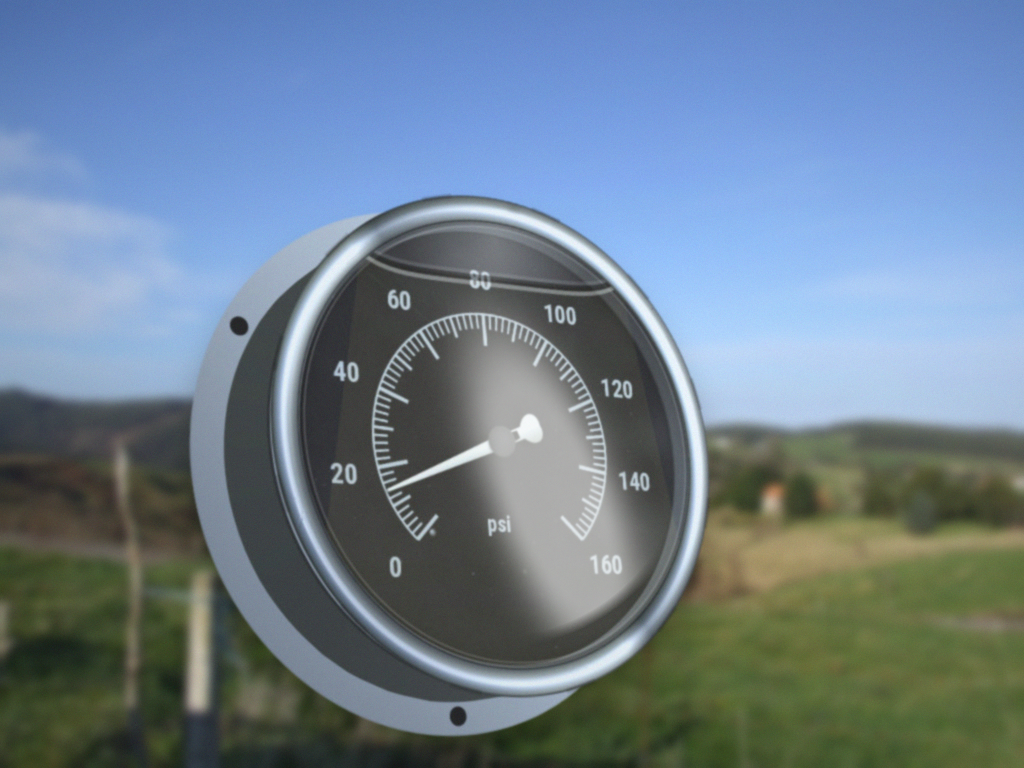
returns 14 psi
